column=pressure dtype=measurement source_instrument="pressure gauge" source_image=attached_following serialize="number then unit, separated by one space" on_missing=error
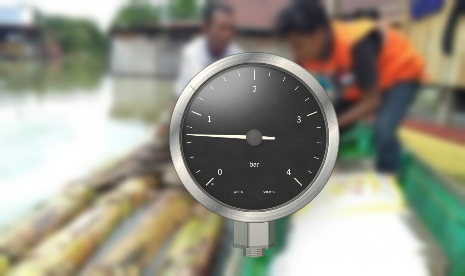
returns 0.7 bar
